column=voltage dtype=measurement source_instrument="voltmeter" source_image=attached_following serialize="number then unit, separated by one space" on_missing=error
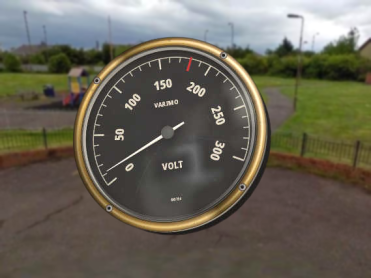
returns 10 V
